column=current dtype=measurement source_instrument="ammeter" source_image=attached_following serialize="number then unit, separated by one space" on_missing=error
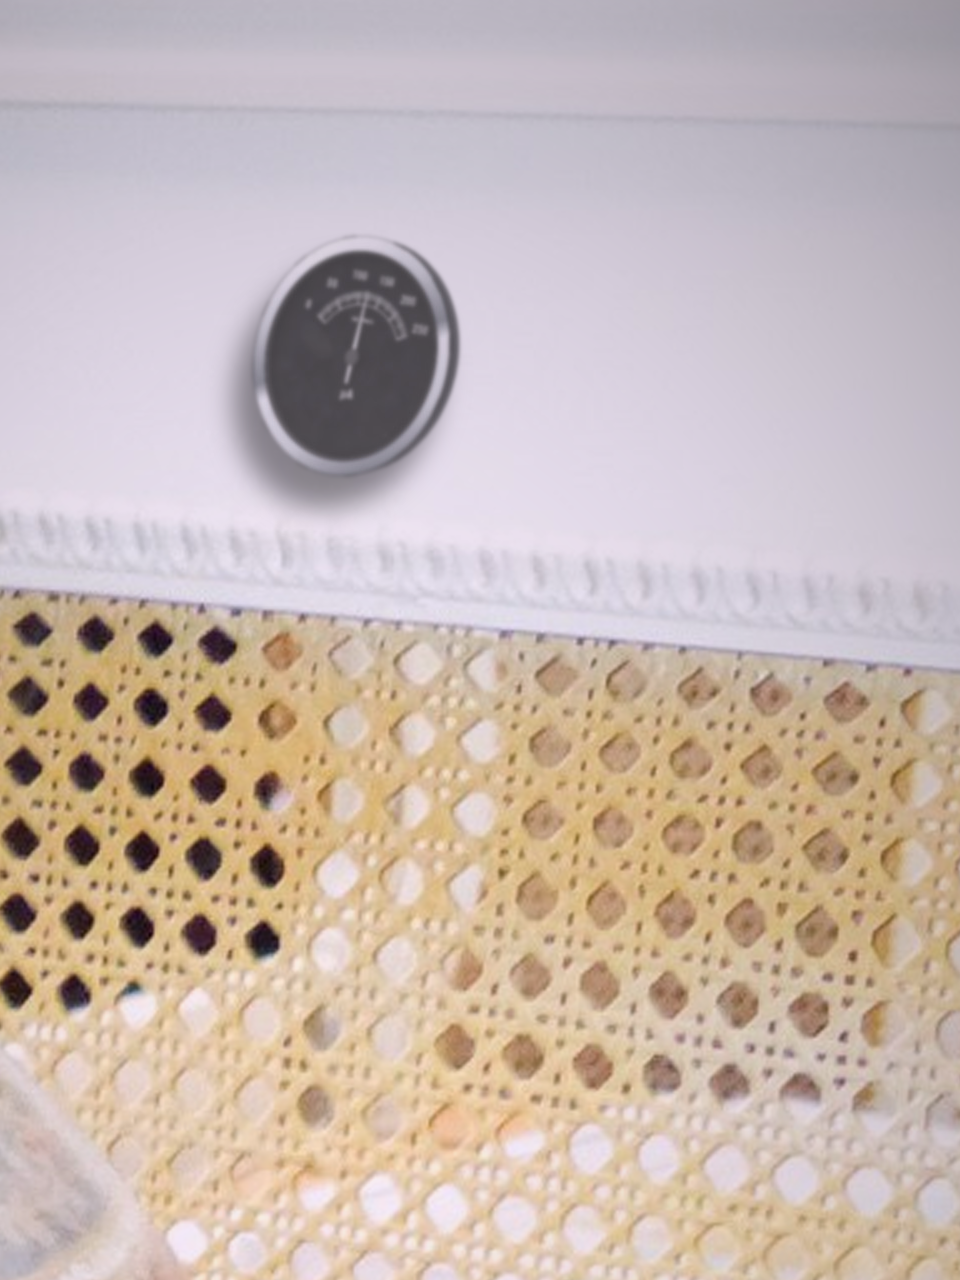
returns 125 µA
